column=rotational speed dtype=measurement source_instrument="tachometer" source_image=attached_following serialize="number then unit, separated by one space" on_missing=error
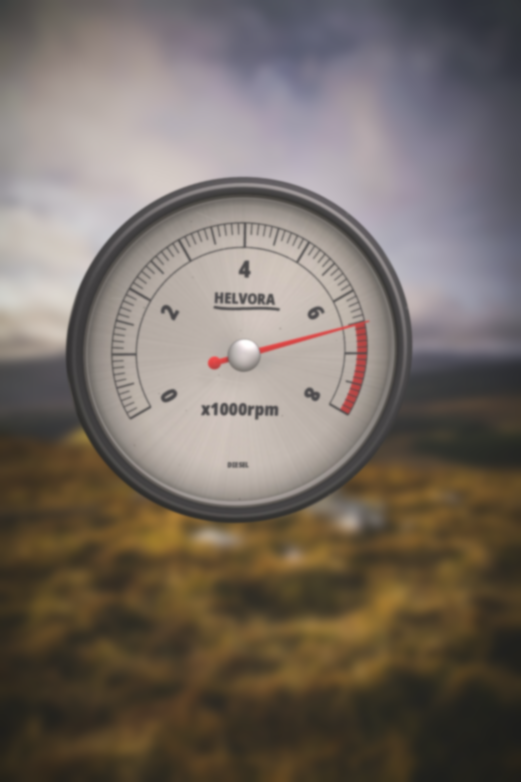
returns 6500 rpm
